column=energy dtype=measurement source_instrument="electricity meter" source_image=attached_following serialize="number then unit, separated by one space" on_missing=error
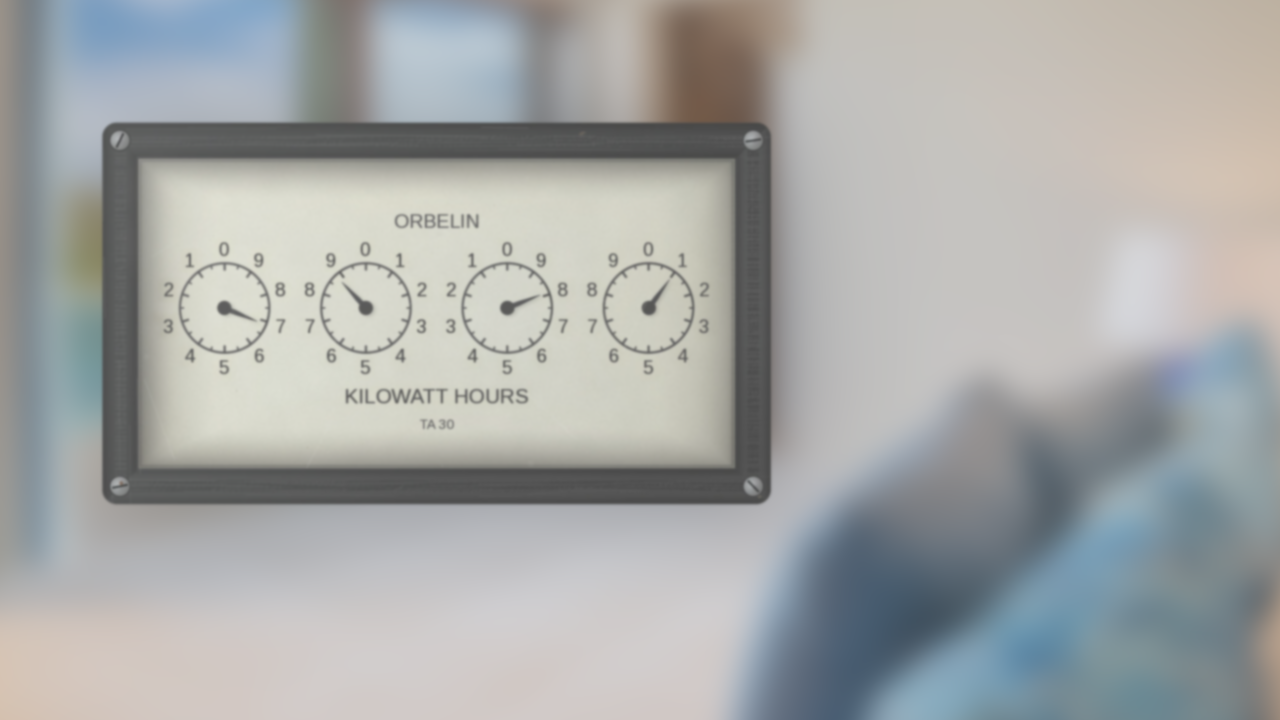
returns 6881 kWh
